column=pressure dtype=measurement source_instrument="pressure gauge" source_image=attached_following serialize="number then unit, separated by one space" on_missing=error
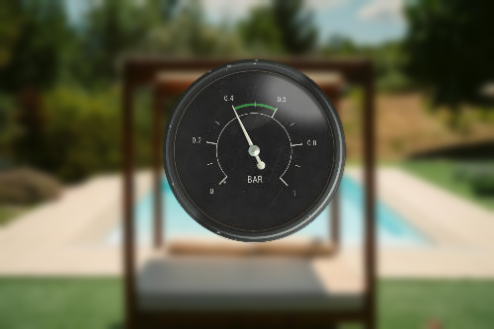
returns 0.4 bar
